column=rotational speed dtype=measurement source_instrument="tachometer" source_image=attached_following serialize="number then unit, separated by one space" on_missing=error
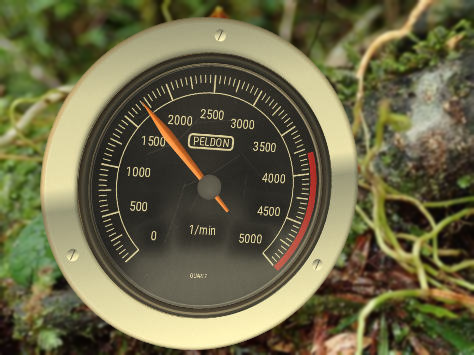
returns 1700 rpm
